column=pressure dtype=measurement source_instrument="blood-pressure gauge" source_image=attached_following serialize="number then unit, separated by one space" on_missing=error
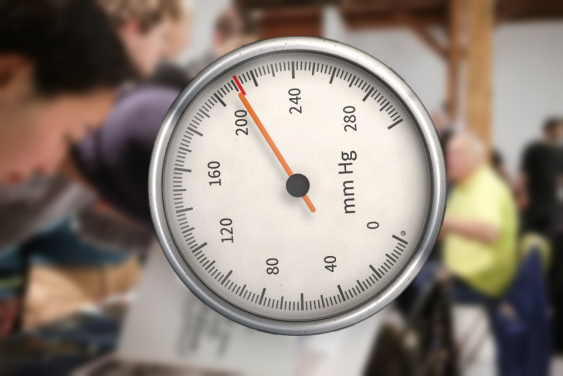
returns 210 mmHg
